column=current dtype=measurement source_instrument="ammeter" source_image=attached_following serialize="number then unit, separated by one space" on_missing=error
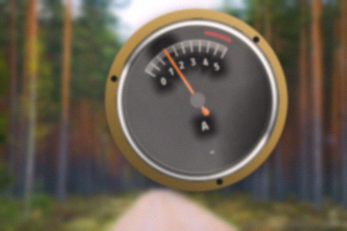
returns 1.5 A
